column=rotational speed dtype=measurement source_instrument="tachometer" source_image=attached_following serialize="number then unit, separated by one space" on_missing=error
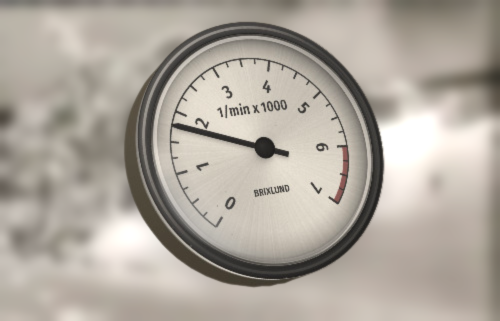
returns 1750 rpm
